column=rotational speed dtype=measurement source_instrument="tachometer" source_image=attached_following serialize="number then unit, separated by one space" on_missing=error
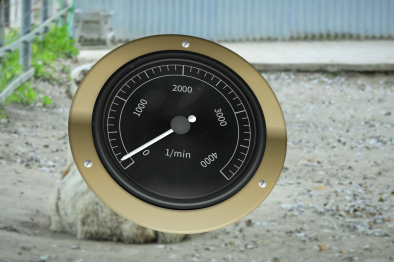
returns 100 rpm
